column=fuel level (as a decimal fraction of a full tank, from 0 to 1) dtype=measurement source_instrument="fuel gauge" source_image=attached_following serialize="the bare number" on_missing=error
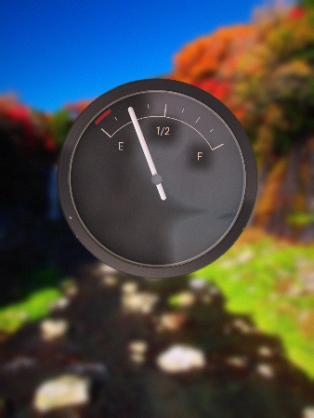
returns 0.25
